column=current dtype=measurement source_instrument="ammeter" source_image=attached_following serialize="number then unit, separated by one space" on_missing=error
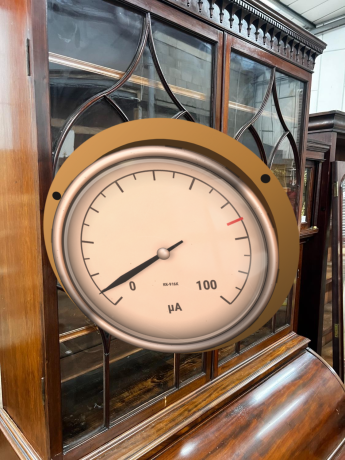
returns 5 µA
